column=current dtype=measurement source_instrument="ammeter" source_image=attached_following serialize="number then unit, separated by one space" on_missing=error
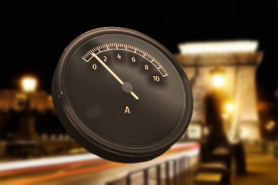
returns 1 A
